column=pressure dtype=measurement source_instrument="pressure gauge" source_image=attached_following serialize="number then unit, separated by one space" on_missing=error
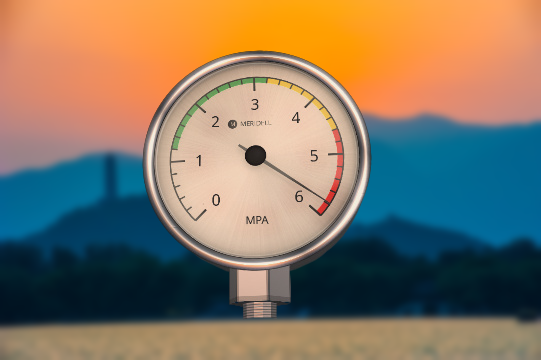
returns 5.8 MPa
